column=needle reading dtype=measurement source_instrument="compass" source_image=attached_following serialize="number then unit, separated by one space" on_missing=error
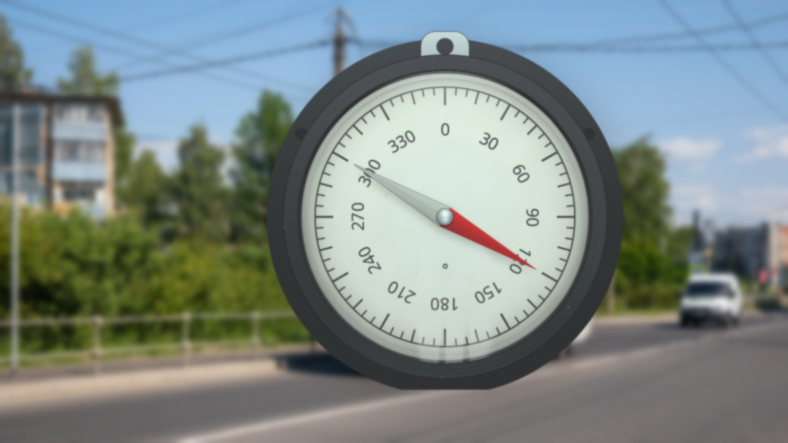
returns 120 °
